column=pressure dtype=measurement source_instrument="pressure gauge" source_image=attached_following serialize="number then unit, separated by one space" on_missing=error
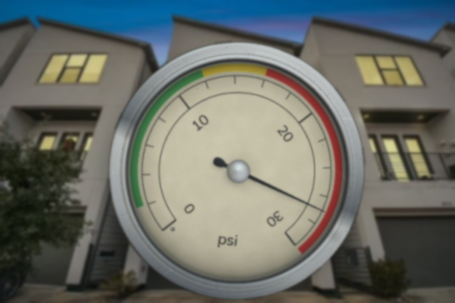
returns 27 psi
